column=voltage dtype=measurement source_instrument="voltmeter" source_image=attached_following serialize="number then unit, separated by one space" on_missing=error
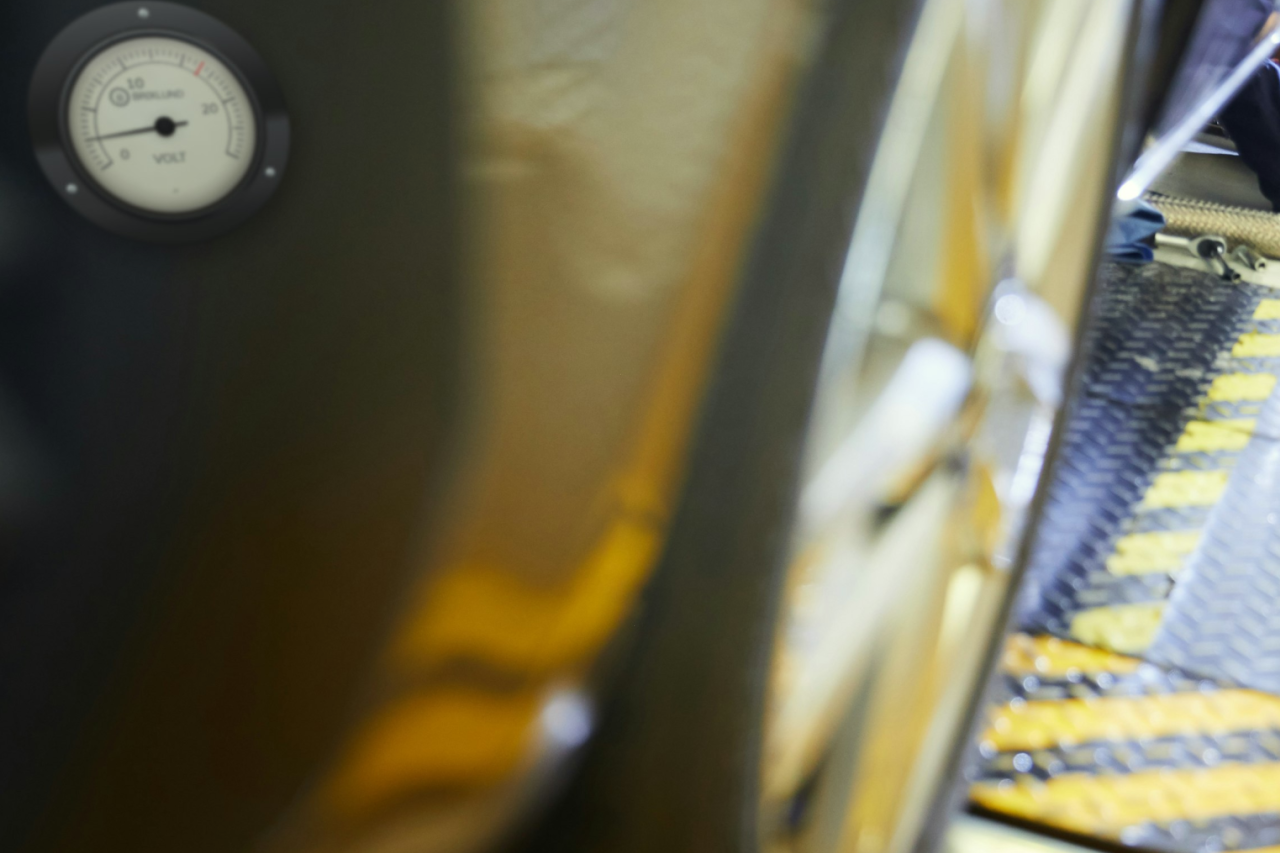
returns 2.5 V
